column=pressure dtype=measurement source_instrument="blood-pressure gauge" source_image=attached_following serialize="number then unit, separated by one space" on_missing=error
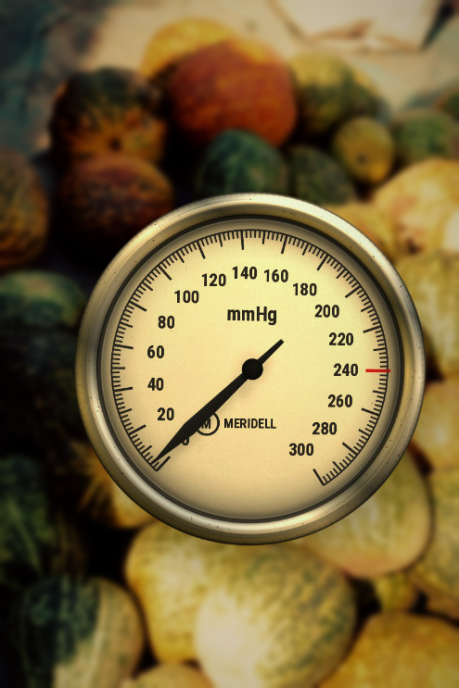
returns 4 mmHg
